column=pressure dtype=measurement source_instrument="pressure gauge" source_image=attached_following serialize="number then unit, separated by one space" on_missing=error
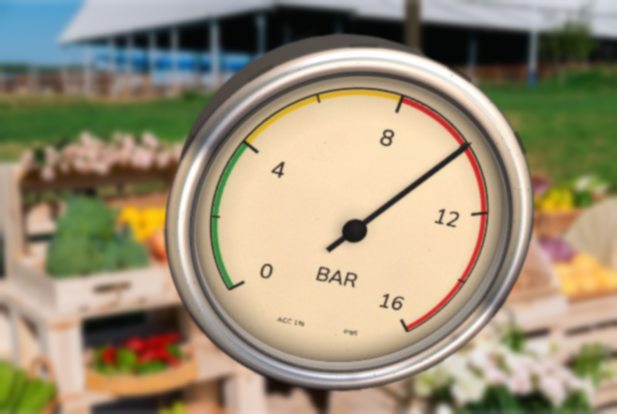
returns 10 bar
